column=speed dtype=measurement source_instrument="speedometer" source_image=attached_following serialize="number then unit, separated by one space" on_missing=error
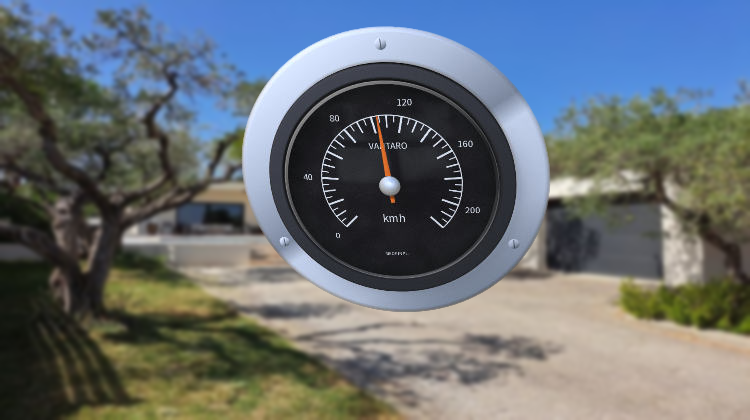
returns 105 km/h
